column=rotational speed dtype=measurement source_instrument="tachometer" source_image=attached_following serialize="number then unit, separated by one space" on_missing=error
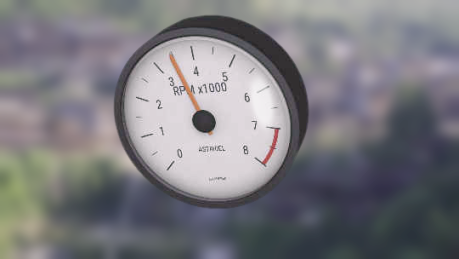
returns 3500 rpm
